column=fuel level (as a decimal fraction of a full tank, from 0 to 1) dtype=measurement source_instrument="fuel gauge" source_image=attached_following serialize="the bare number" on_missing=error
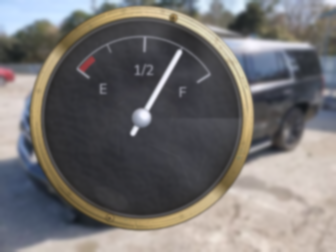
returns 0.75
